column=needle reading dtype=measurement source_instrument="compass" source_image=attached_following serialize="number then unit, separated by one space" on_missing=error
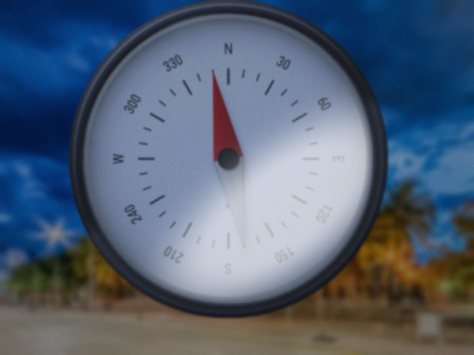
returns 350 °
